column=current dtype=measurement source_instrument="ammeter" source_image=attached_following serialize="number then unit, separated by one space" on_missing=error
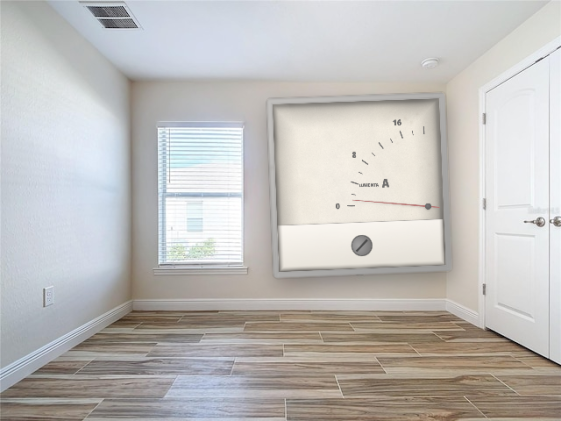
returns 1 A
